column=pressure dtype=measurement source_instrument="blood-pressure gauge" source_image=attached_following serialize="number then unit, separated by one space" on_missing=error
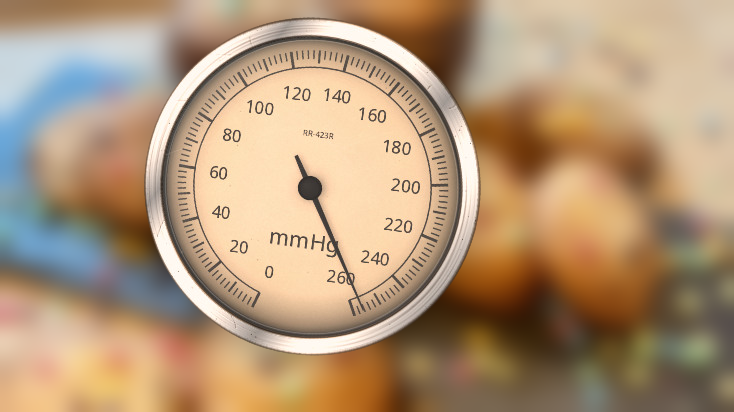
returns 256 mmHg
